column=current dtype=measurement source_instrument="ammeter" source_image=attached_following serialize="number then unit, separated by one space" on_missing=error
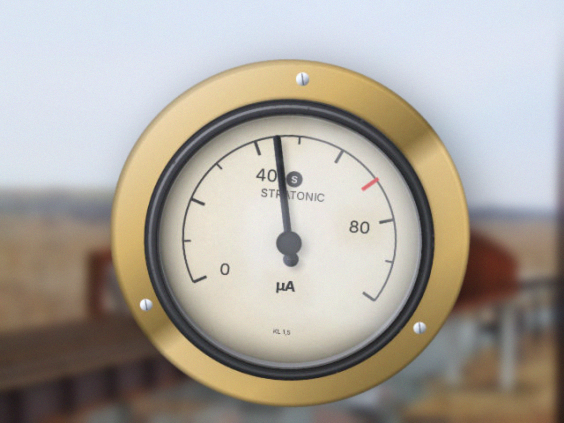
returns 45 µA
